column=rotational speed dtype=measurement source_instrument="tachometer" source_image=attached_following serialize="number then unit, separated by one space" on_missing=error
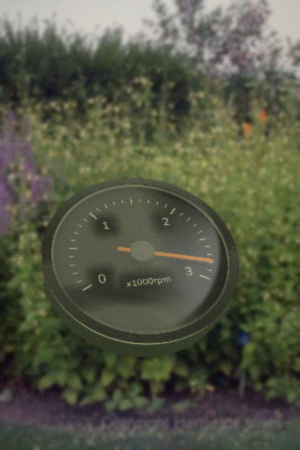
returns 2800 rpm
